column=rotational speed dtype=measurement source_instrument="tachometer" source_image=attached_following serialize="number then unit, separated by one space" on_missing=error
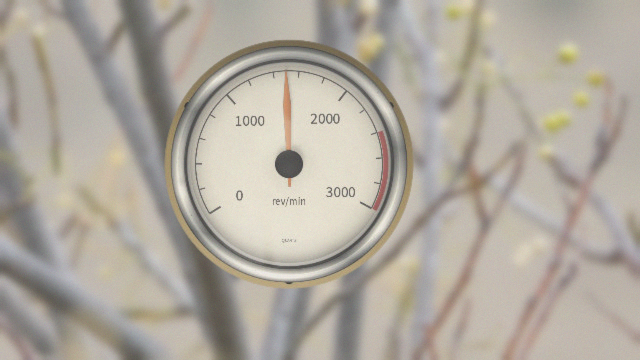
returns 1500 rpm
